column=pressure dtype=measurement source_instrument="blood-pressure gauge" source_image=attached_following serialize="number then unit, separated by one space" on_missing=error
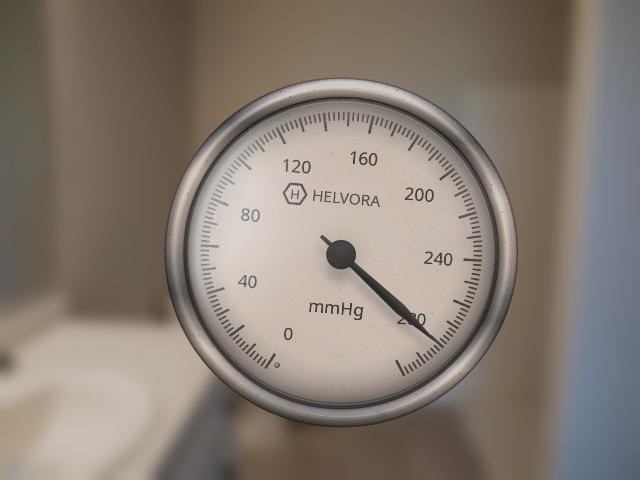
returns 280 mmHg
